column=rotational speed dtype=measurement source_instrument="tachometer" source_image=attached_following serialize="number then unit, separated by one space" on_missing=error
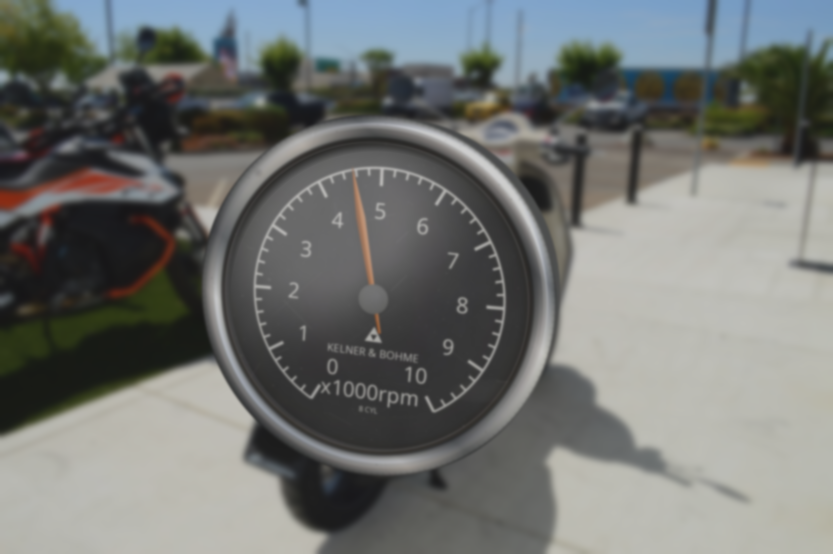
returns 4600 rpm
